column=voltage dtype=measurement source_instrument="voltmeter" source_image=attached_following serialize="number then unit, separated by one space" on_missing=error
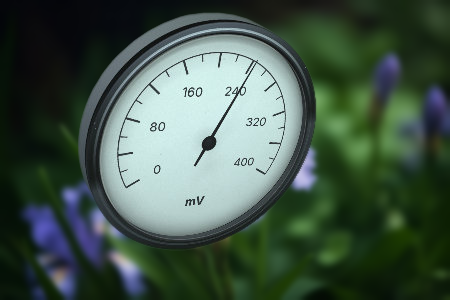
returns 240 mV
